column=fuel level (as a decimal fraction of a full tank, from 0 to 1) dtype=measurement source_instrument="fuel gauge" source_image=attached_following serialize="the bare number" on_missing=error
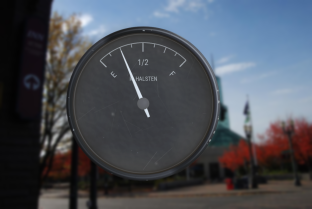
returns 0.25
